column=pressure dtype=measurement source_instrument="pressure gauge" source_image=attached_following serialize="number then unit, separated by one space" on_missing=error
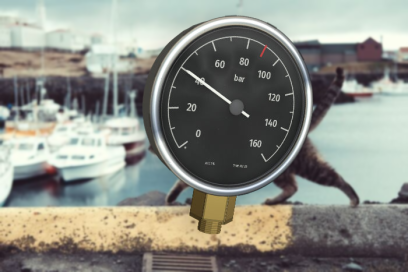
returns 40 bar
